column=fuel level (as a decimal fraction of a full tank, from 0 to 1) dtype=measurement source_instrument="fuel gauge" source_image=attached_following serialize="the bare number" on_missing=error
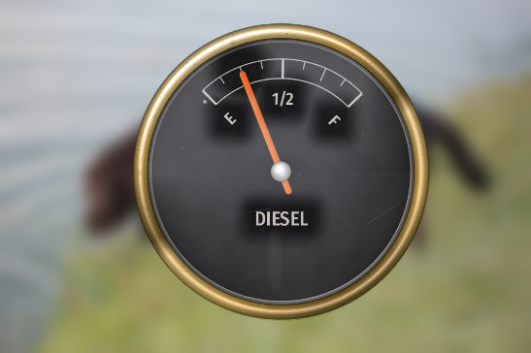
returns 0.25
